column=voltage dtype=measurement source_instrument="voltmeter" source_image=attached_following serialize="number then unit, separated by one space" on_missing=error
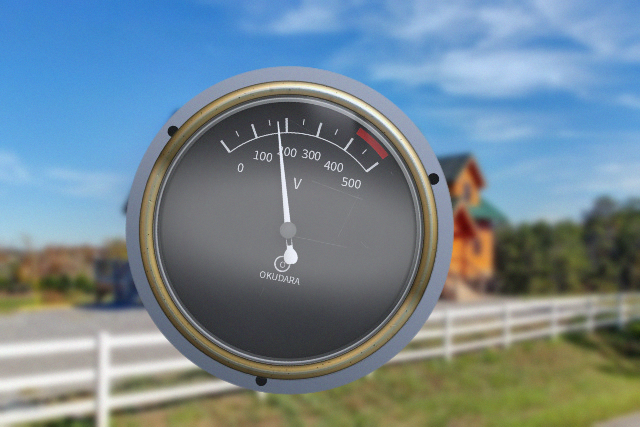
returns 175 V
